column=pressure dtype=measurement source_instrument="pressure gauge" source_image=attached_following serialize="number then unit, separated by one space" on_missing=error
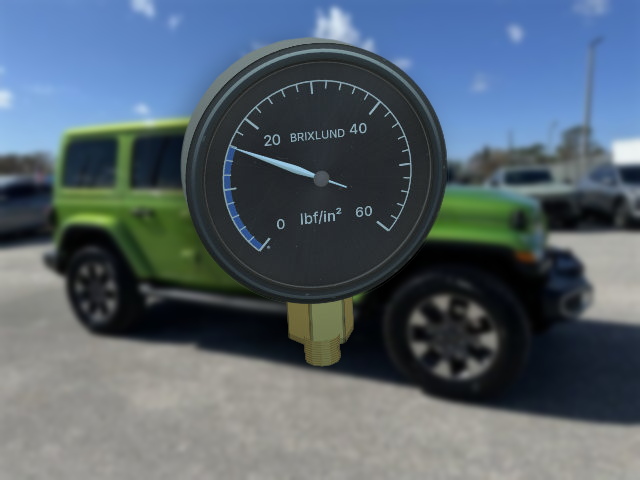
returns 16 psi
